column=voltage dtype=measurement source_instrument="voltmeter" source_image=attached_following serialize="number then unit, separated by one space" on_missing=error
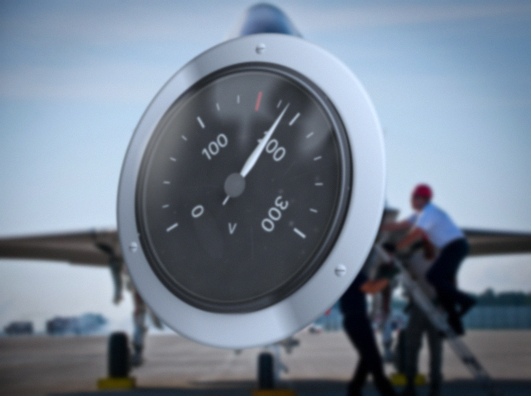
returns 190 V
